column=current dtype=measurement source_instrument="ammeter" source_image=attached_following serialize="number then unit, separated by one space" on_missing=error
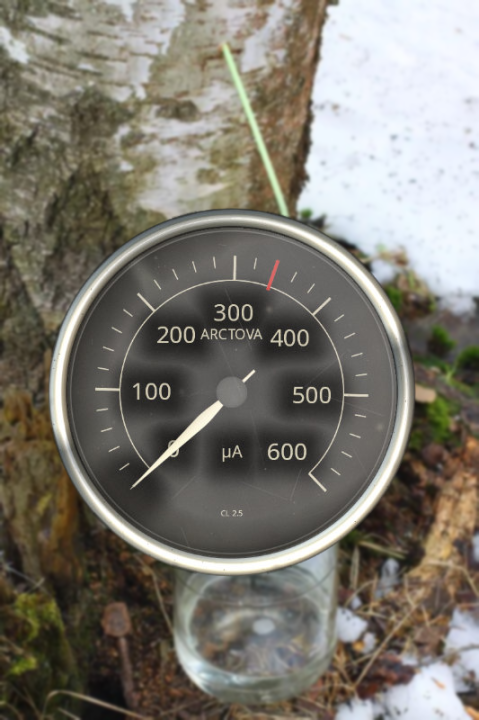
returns 0 µA
